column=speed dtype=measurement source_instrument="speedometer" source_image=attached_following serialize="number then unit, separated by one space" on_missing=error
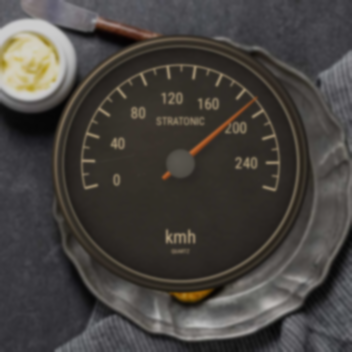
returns 190 km/h
